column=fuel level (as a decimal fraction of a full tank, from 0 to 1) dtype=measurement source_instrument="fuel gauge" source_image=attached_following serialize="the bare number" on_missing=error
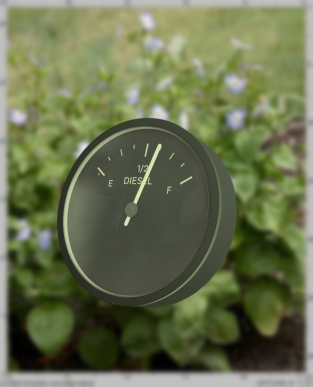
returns 0.625
